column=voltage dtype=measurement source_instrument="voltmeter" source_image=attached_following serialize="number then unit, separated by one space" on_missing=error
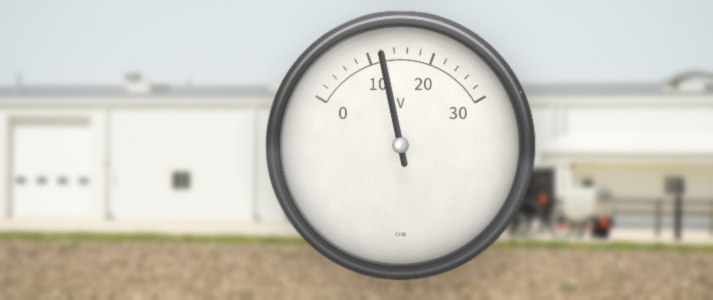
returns 12 V
